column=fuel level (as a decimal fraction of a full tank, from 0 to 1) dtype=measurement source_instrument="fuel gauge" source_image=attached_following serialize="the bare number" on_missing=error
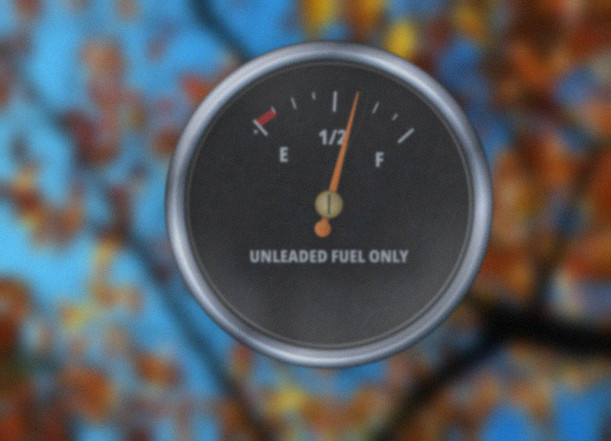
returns 0.625
